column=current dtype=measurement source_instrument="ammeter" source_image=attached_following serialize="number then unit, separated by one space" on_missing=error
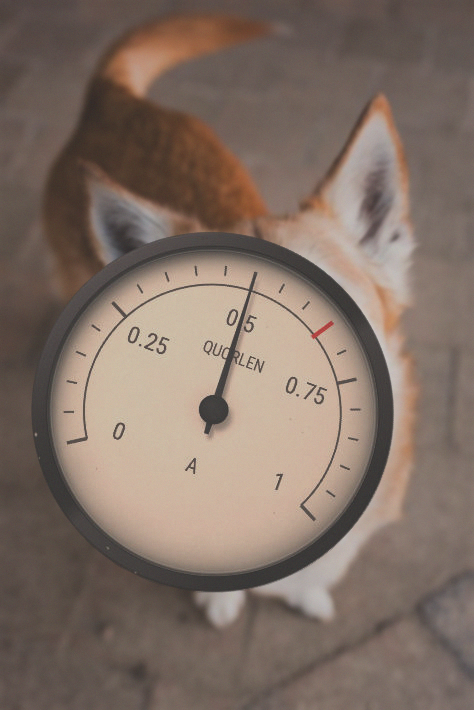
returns 0.5 A
